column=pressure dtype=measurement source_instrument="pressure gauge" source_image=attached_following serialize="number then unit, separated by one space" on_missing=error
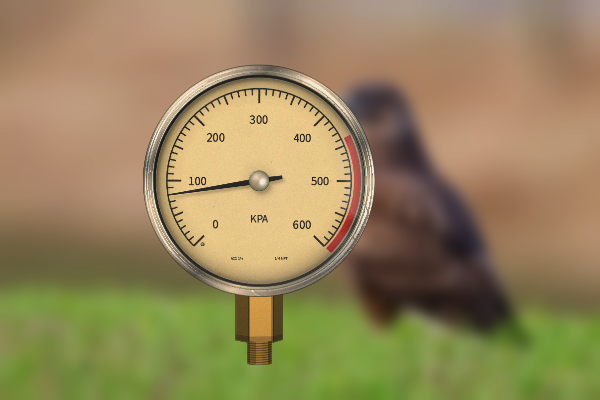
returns 80 kPa
